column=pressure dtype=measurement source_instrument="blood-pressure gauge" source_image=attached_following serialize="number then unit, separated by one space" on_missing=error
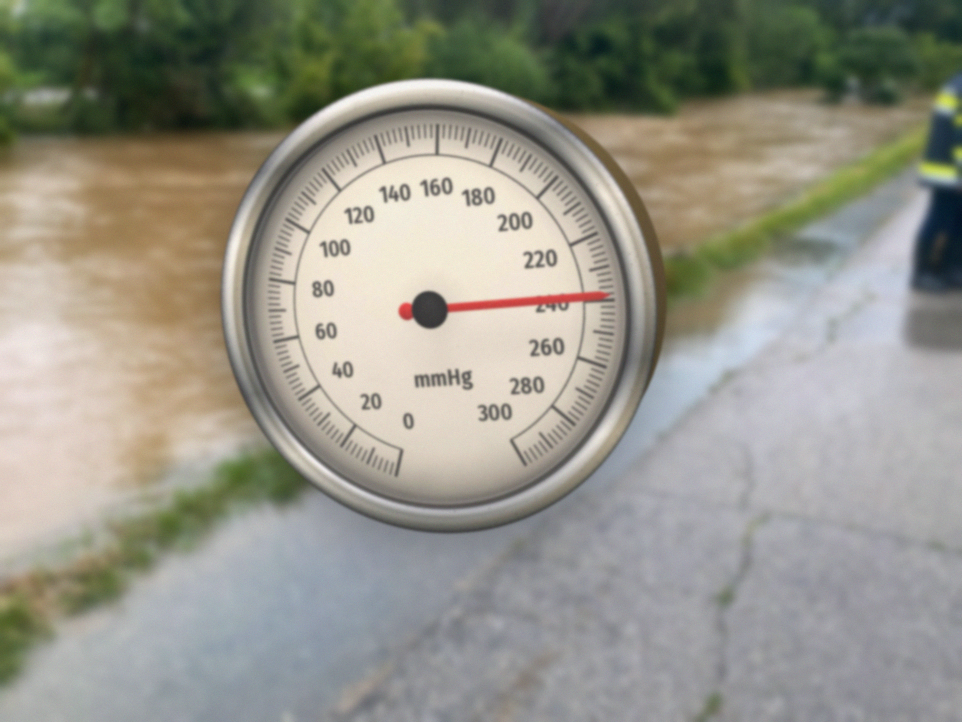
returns 238 mmHg
